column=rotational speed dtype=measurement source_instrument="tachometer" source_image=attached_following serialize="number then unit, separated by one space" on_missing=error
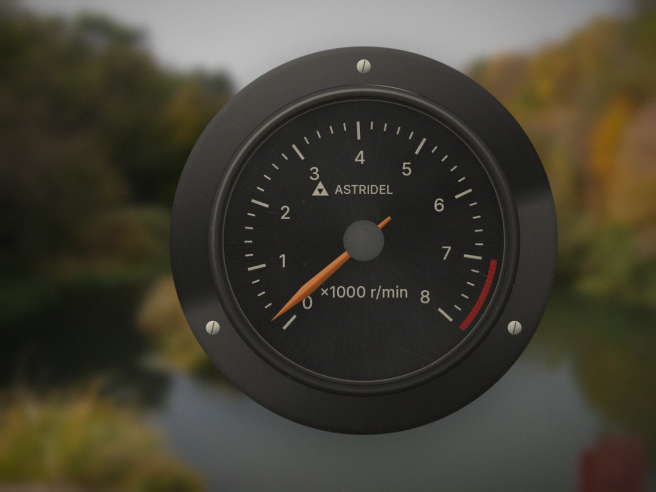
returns 200 rpm
